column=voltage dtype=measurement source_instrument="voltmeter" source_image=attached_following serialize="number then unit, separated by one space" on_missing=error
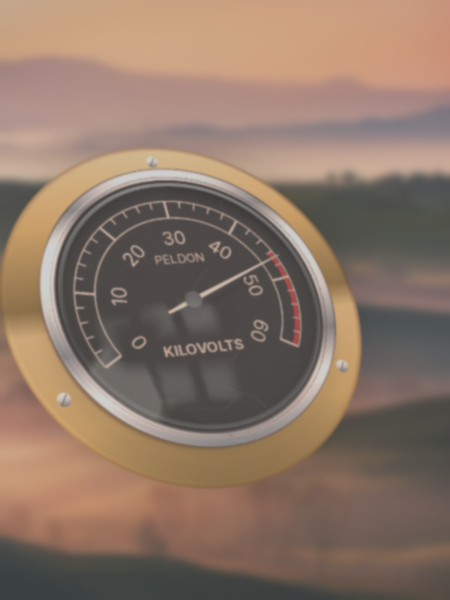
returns 47 kV
